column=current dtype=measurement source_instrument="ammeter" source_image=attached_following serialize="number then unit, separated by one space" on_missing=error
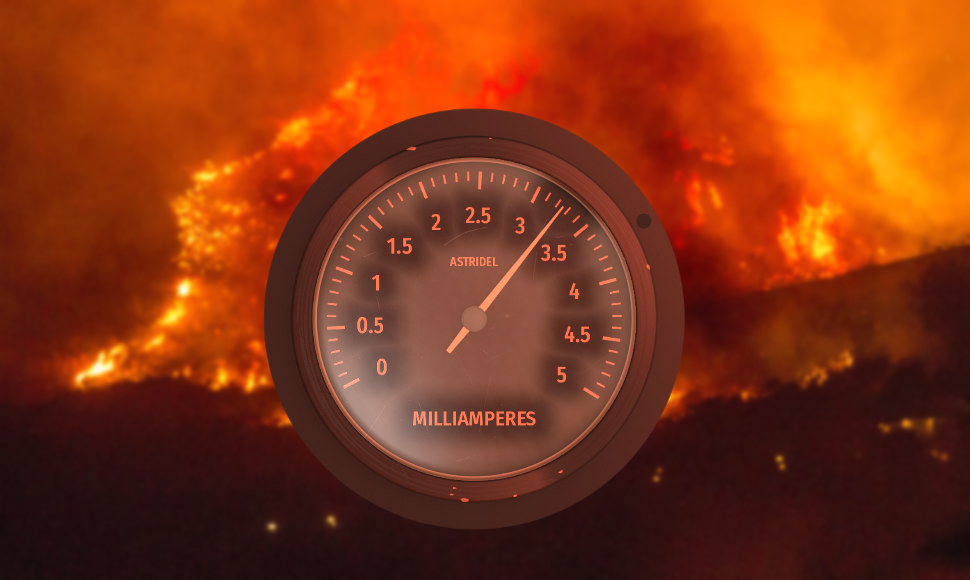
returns 3.25 mA
